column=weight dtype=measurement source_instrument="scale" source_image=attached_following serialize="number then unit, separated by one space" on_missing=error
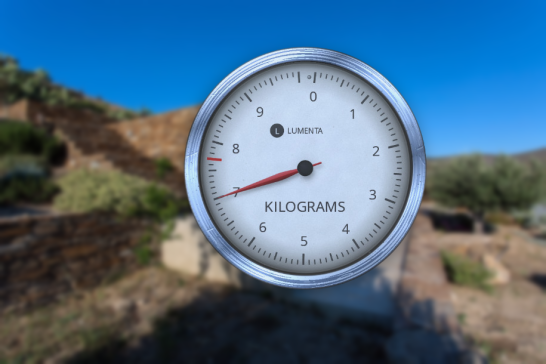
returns 7 kg
